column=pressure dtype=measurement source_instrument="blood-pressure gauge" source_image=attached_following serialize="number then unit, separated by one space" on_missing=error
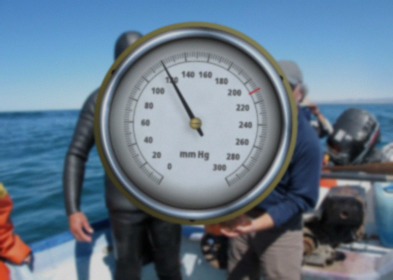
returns 120 mmHg
